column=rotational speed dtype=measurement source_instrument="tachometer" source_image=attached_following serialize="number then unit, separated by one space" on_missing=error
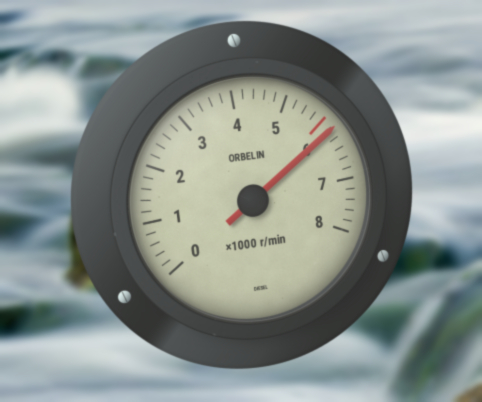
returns 6000 rpm
